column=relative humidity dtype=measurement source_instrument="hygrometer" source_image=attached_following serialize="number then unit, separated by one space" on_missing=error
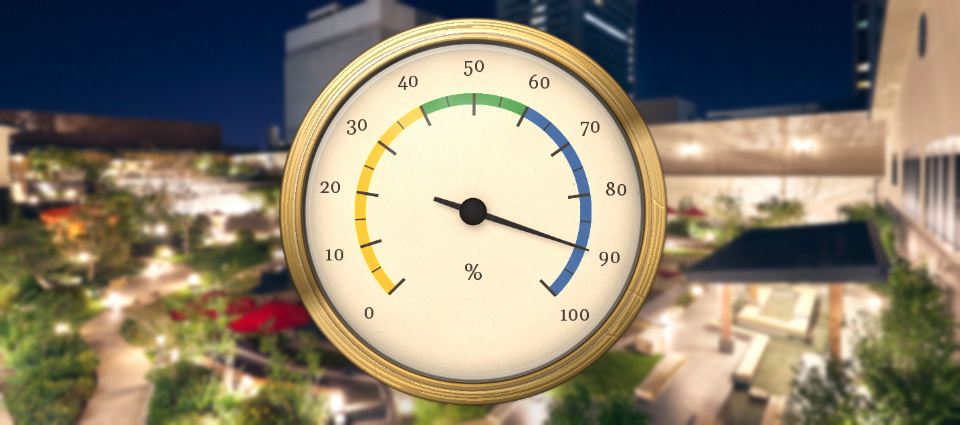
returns 90 %
